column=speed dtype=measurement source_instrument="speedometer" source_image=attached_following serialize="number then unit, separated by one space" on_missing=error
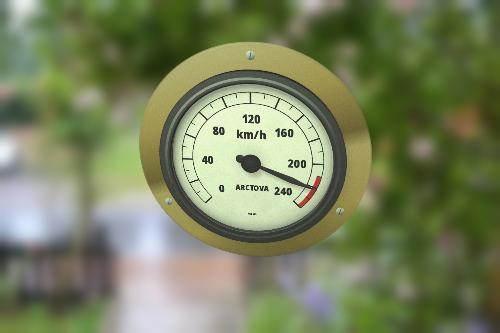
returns 220 km/h
